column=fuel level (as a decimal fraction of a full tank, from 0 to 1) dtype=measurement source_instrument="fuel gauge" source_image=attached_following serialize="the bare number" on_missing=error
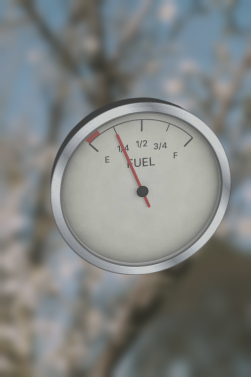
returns 0.25
